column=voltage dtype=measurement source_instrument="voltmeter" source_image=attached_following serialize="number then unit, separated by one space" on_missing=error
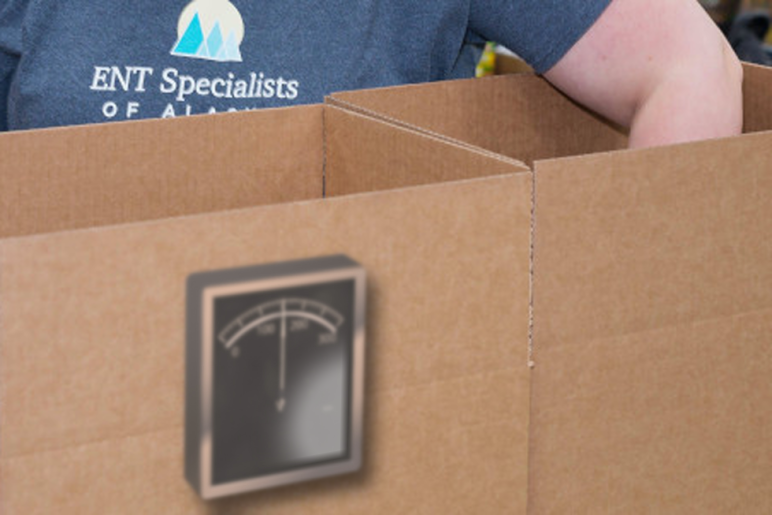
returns 150 V
